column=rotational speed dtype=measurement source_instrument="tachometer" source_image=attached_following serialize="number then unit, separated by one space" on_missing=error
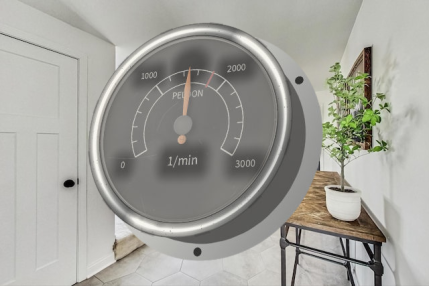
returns 1500 rpm
